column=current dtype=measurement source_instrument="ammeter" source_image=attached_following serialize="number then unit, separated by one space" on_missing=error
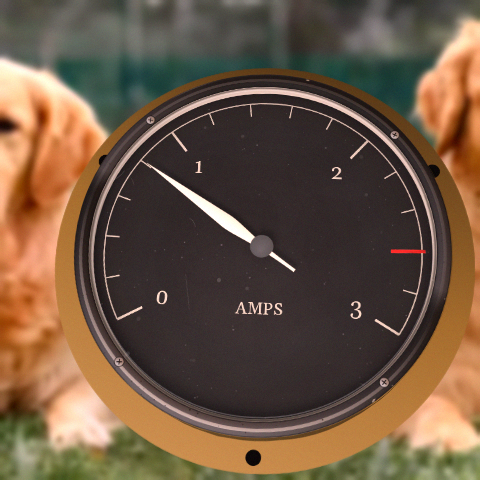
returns 0.8 A
